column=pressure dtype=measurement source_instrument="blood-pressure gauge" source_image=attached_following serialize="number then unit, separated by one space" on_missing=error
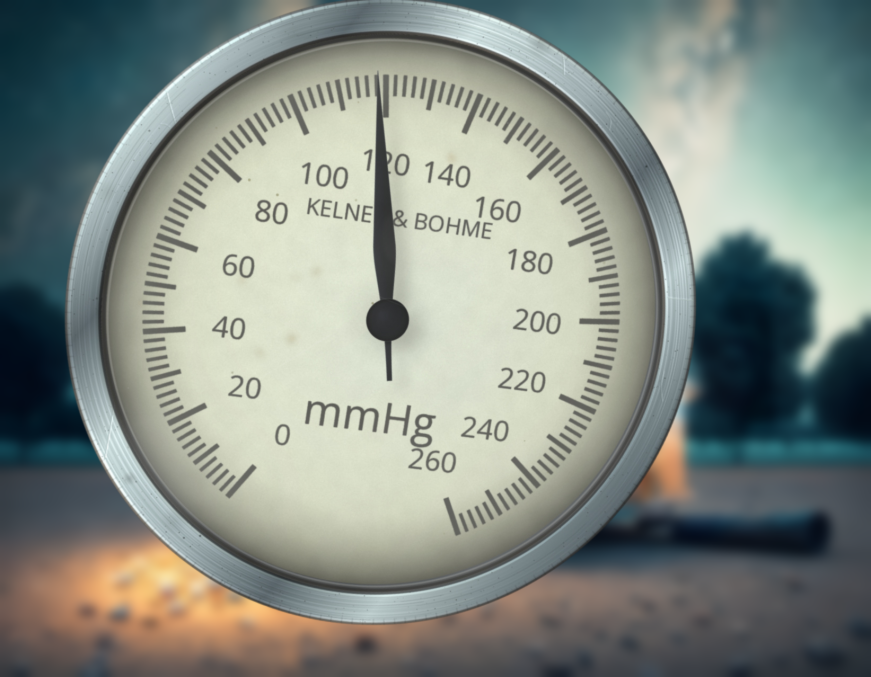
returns 118 mmHg
